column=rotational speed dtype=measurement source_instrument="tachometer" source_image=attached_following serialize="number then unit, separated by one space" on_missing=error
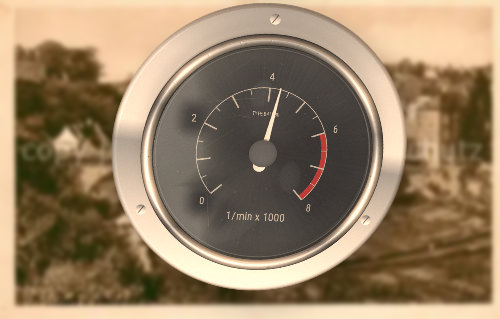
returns 4250 rpm
